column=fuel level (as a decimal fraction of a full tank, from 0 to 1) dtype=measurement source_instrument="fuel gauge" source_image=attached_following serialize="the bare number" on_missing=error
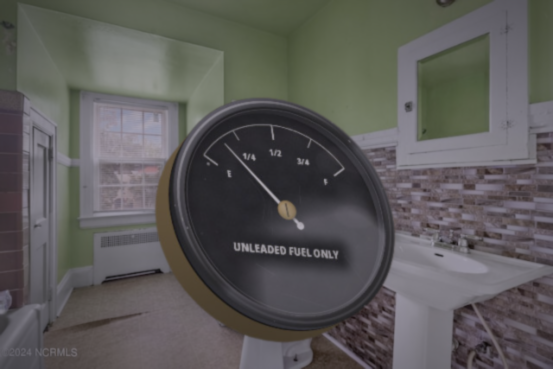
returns 0.125
